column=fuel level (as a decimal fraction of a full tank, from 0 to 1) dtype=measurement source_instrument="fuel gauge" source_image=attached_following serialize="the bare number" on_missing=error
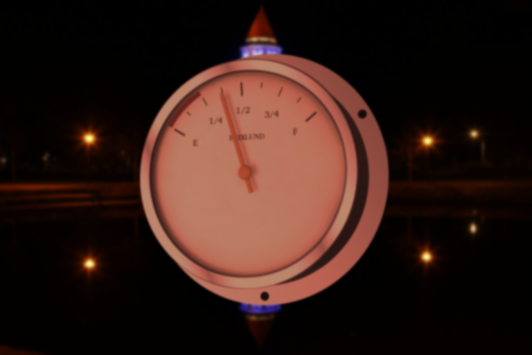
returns 0.375
